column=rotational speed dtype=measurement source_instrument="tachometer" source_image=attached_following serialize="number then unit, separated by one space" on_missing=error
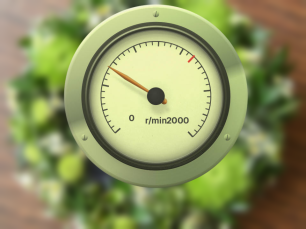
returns 550 rpm
